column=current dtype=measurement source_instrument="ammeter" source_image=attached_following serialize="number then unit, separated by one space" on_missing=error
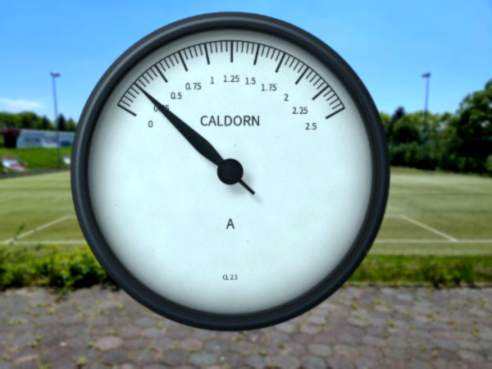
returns 0.25 A
